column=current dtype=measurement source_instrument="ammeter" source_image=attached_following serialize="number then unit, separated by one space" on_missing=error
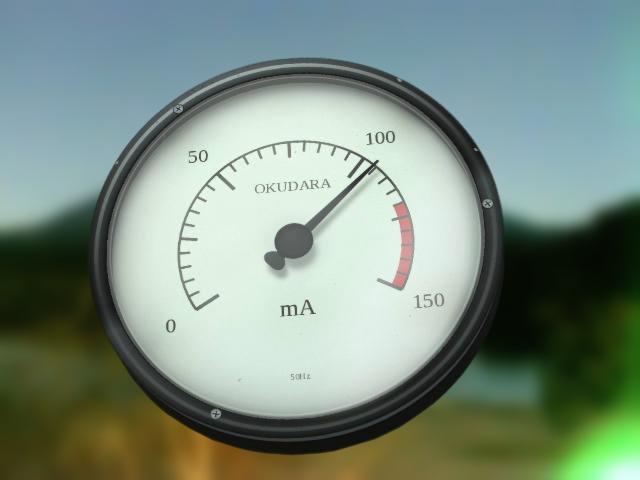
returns 105 mA
